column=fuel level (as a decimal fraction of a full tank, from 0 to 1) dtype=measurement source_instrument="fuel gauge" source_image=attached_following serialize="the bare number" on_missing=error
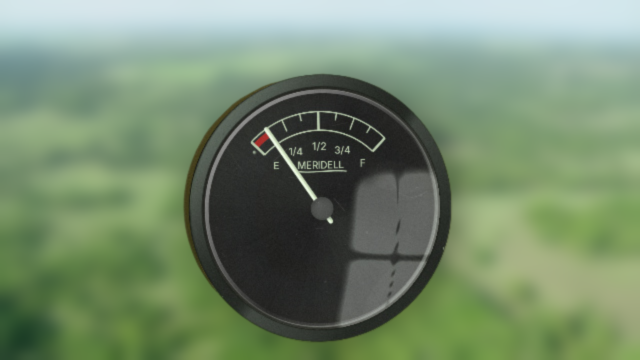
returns 0.125
